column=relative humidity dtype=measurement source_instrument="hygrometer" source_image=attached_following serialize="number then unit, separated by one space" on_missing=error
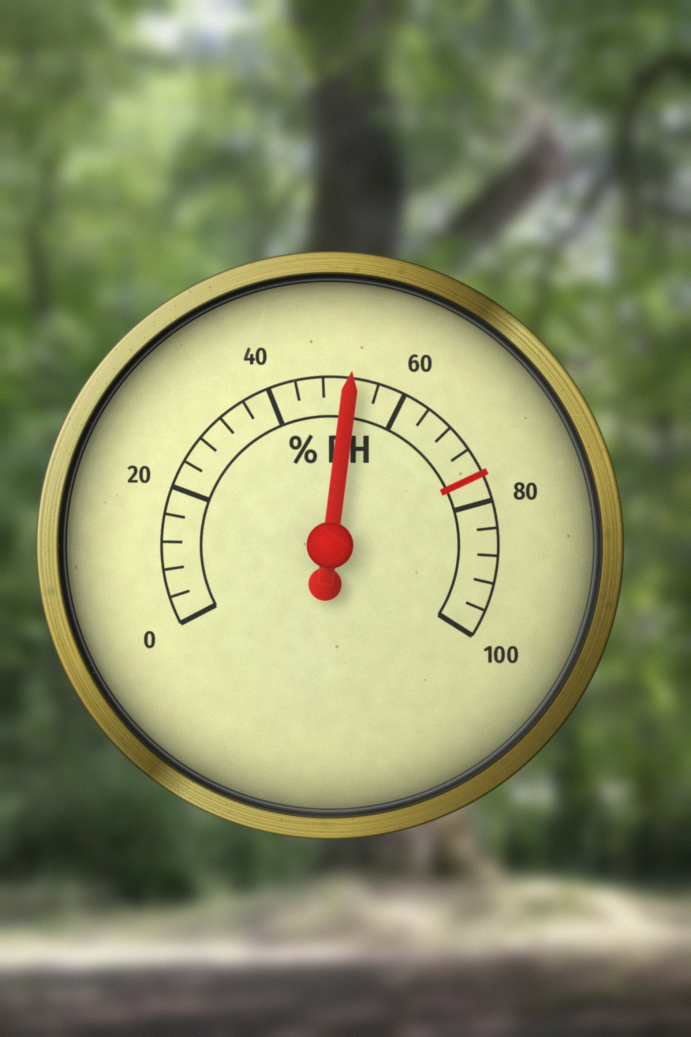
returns 52 %
